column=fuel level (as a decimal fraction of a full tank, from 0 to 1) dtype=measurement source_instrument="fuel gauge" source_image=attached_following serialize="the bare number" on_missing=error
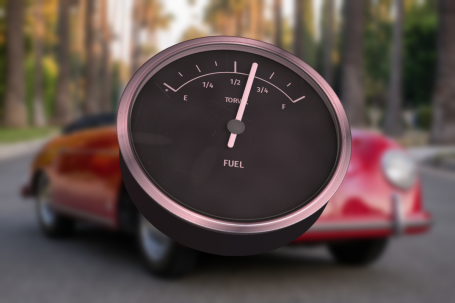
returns 0.625
